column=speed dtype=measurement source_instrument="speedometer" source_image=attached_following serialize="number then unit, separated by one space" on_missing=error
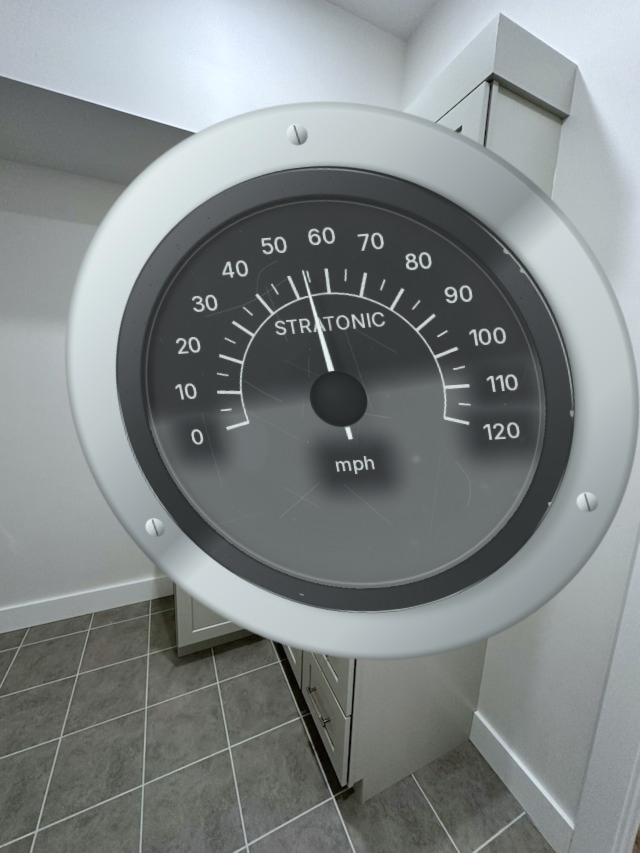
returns 55 mph
